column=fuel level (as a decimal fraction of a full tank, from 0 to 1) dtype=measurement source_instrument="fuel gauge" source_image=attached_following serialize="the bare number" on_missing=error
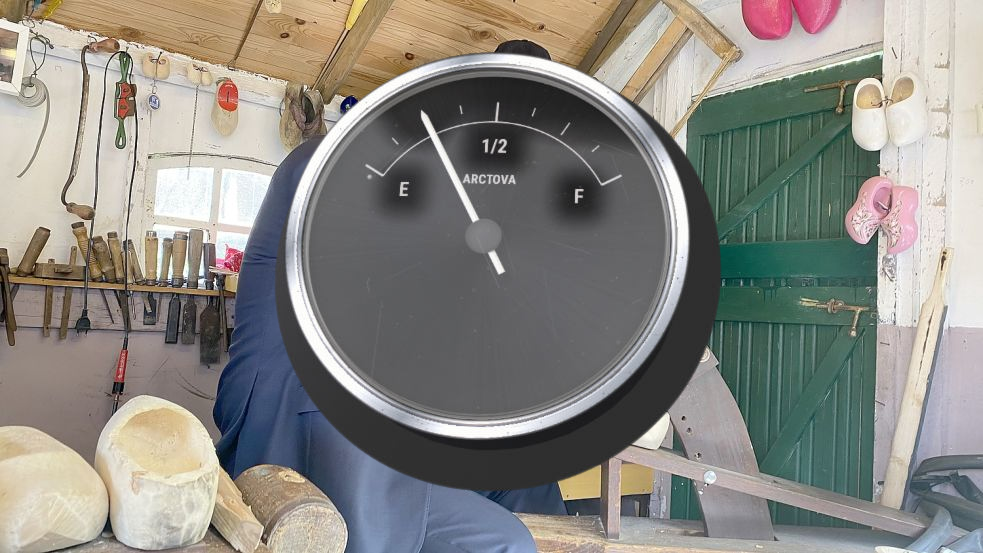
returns 0.25
